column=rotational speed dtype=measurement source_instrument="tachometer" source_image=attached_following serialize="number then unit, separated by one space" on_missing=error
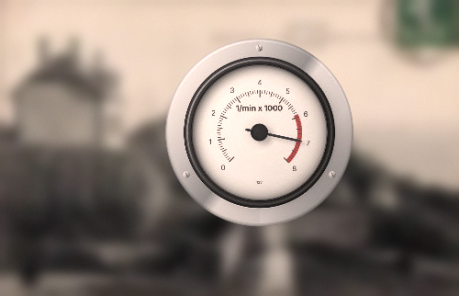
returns 7000 rpm
